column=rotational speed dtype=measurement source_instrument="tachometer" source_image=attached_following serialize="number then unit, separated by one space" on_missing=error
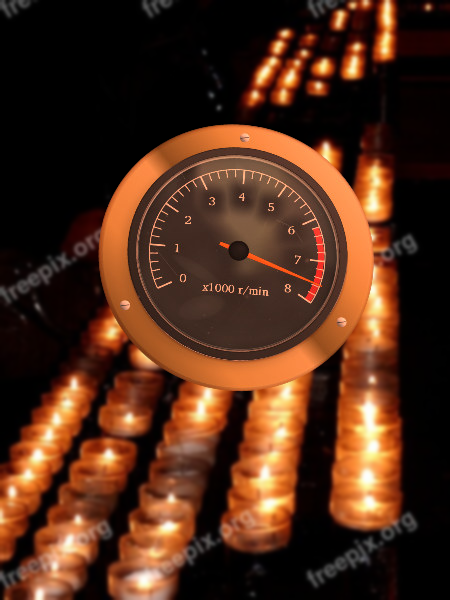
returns 7600 rpm
